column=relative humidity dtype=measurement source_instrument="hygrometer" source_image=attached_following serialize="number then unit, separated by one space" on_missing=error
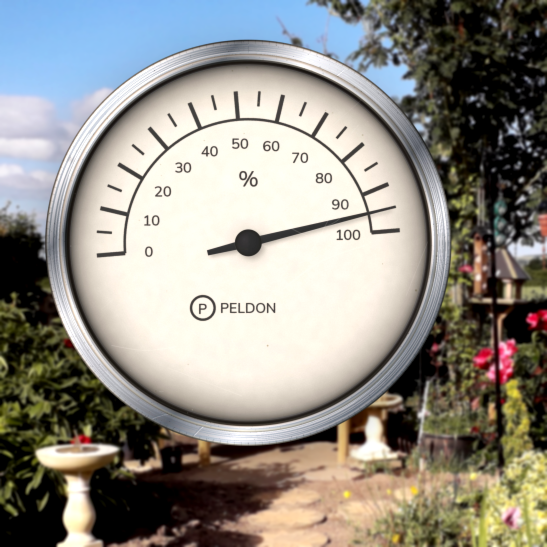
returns 95 %
